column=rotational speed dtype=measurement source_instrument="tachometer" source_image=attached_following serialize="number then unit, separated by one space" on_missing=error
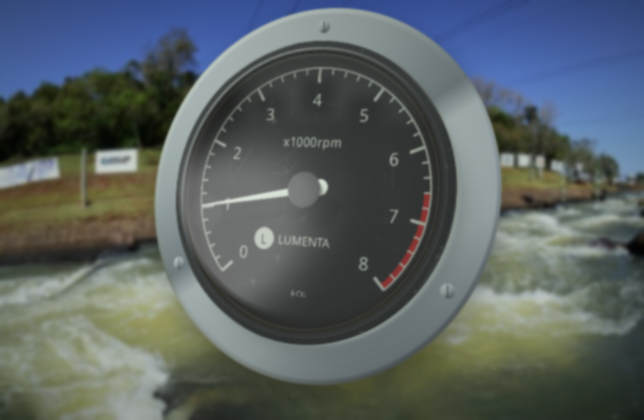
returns 1000 rpm
